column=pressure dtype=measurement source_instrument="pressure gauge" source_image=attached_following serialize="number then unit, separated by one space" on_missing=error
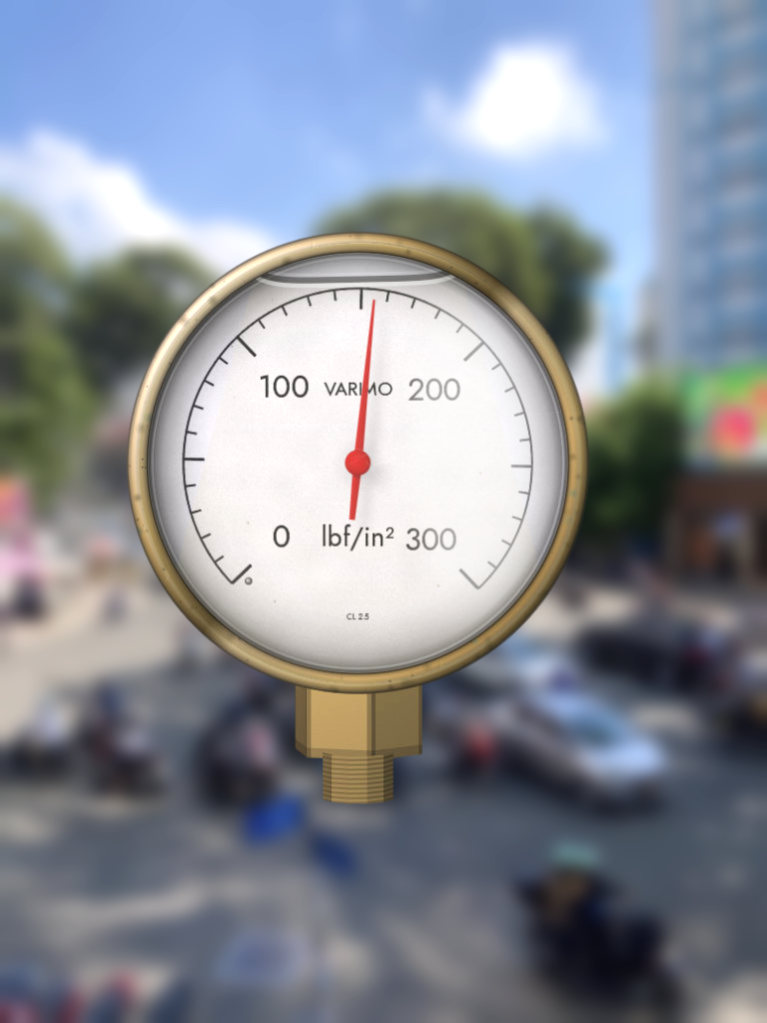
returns 155 psi
